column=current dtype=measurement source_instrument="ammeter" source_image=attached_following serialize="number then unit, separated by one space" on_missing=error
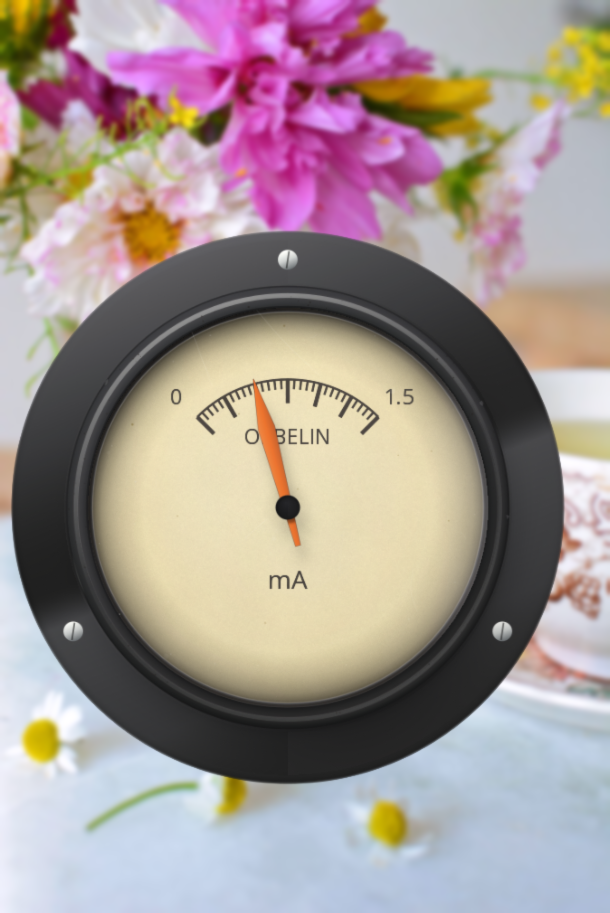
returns 0.5 mA
